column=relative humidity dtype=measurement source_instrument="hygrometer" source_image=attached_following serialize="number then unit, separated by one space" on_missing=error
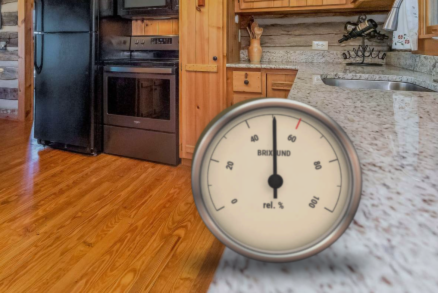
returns 50 %
